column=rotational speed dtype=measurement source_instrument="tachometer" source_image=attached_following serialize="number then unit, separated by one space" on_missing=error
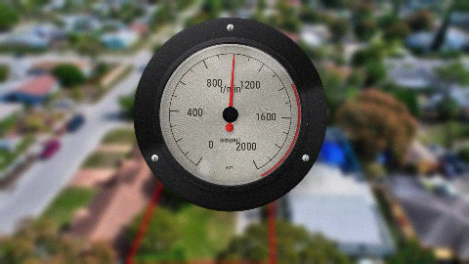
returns 1000 rpm
